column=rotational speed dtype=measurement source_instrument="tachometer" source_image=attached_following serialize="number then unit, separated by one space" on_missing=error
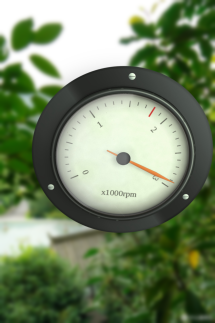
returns 2900 rpm
